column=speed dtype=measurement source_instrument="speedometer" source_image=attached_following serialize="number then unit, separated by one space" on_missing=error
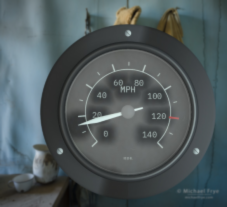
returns 15 mph
